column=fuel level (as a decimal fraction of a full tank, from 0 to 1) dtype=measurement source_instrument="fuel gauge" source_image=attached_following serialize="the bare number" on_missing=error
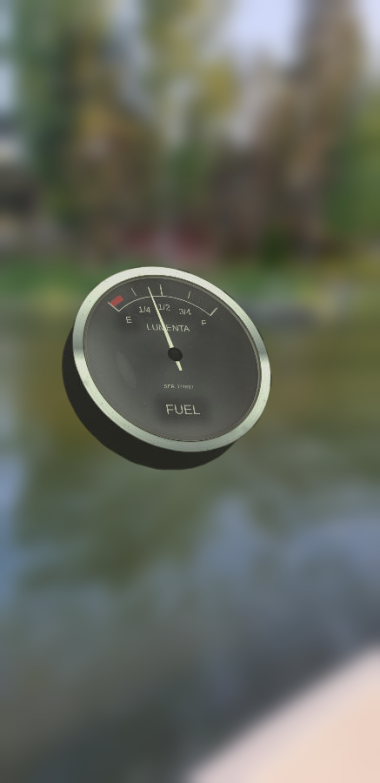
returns 0.375
